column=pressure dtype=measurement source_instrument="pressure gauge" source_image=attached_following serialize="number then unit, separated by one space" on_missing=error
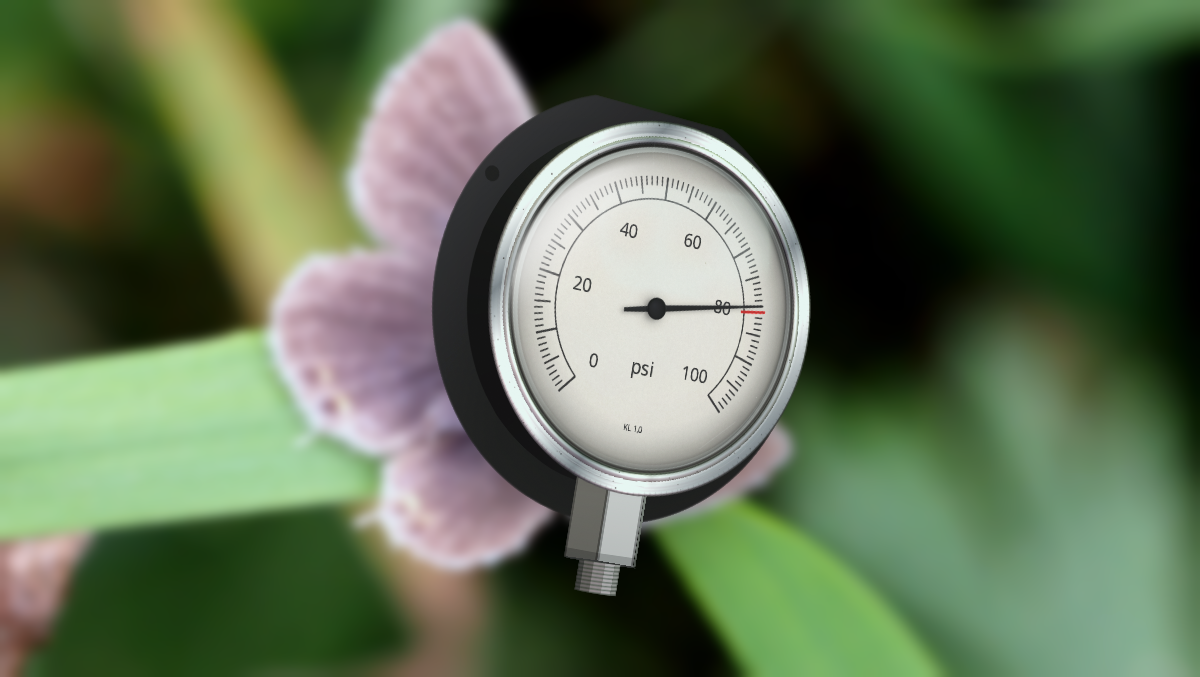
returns 80 psi
